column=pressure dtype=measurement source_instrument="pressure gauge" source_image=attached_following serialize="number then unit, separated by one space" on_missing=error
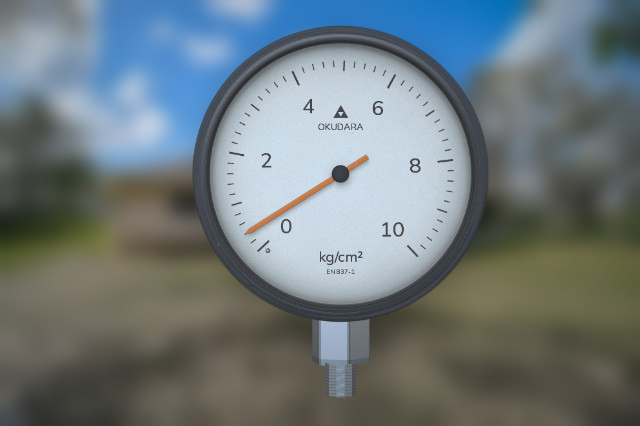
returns 0.4 kg/cm²
